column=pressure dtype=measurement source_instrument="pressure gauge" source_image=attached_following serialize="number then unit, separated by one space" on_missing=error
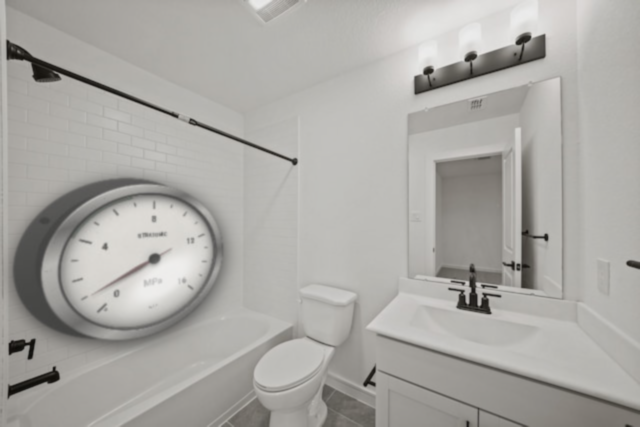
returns 1 MPa
